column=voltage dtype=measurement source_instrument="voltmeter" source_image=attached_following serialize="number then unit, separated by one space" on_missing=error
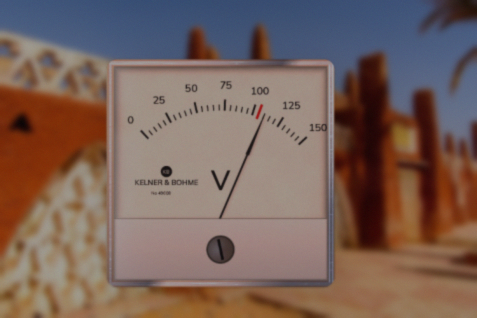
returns 110 V
